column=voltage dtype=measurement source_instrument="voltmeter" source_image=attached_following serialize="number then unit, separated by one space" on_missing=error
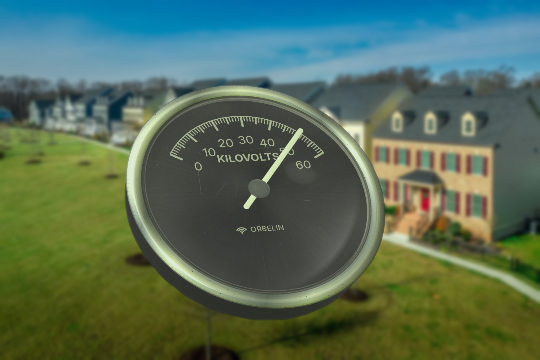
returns 50 kV
